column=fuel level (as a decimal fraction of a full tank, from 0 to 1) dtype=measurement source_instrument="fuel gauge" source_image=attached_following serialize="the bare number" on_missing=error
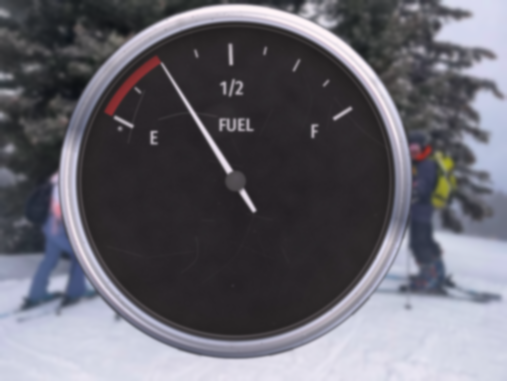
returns 0.25
